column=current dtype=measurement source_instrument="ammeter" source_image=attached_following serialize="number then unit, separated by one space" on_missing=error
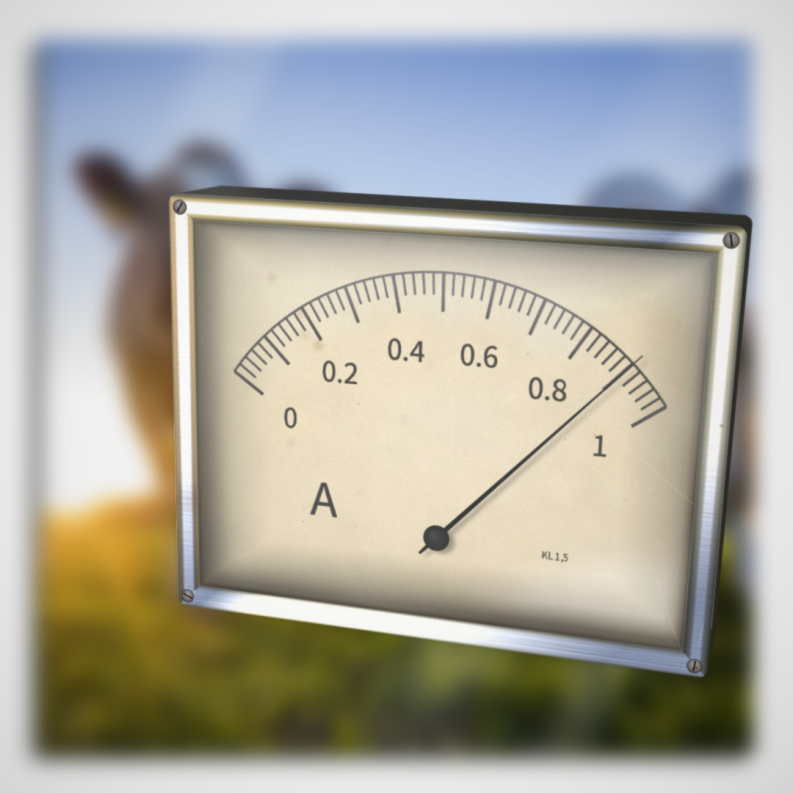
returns 0.9 A
